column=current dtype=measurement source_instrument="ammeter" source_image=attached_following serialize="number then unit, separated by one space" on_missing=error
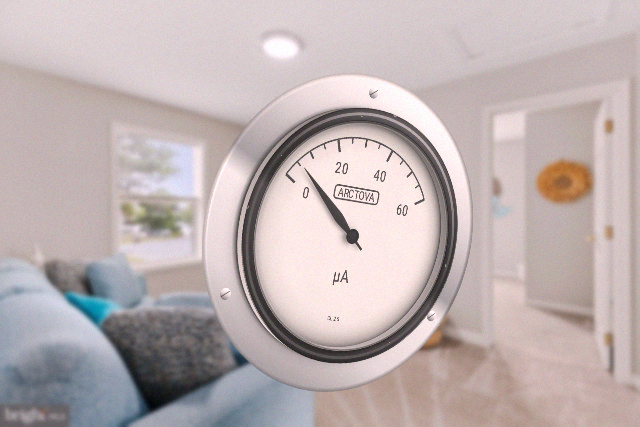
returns 5 µA
